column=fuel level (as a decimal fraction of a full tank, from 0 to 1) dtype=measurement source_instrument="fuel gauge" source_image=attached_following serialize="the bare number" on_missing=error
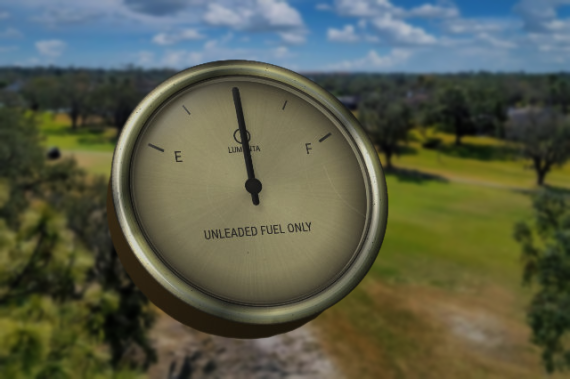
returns 0.5
